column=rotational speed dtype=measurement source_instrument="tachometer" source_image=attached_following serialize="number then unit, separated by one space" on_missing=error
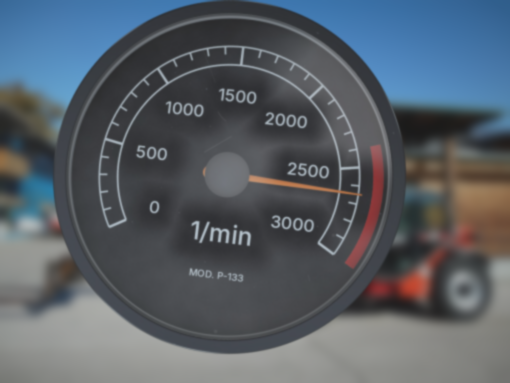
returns 2650 rpm
